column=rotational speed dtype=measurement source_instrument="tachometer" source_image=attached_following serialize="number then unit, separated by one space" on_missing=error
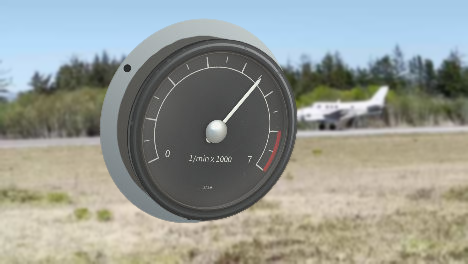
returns 4500 rpm
